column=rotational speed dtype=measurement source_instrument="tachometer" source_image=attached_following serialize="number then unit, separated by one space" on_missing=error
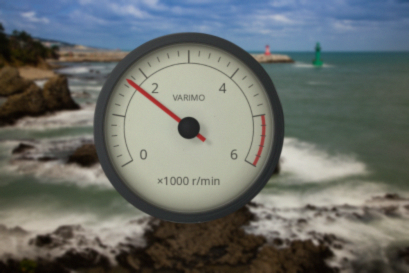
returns 1700 rpm
